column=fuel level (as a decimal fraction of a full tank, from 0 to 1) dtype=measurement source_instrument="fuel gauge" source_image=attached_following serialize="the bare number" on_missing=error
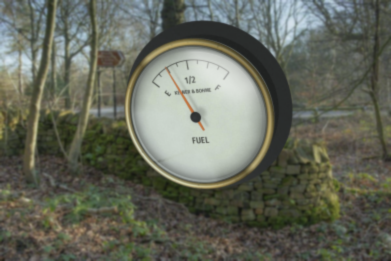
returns 0.25
